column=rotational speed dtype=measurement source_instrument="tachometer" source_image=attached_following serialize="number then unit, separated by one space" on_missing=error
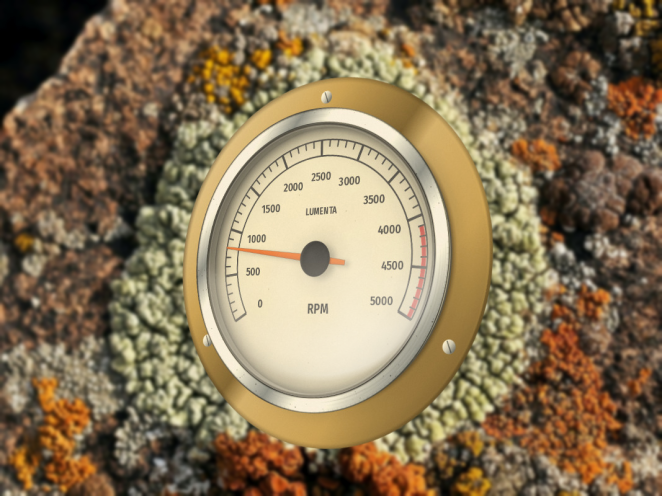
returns 800 rpm
